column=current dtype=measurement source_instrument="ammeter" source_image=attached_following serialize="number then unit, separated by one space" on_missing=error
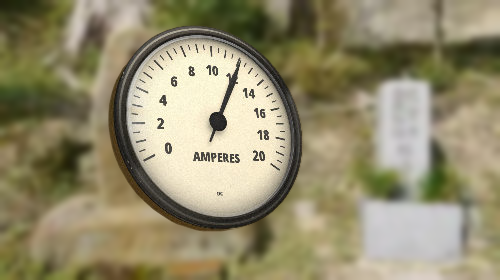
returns 12 A
